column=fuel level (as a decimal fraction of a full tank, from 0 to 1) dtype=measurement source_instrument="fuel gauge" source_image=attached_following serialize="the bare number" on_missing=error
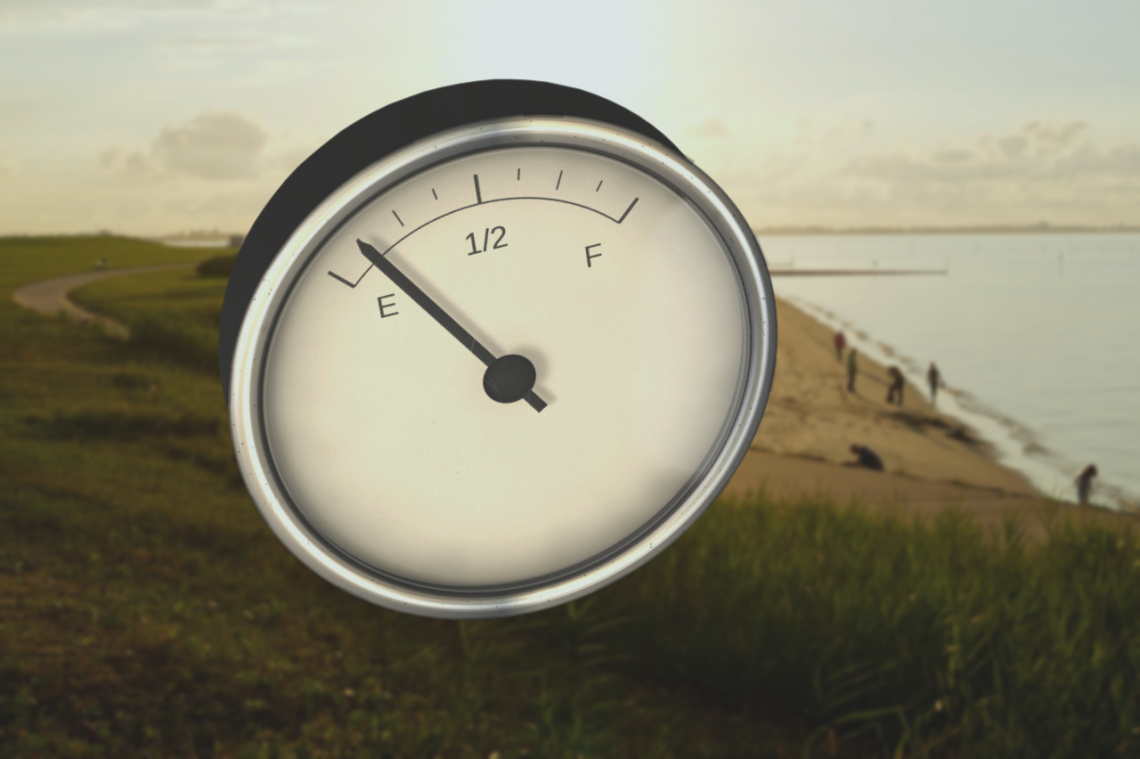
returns 0.125
